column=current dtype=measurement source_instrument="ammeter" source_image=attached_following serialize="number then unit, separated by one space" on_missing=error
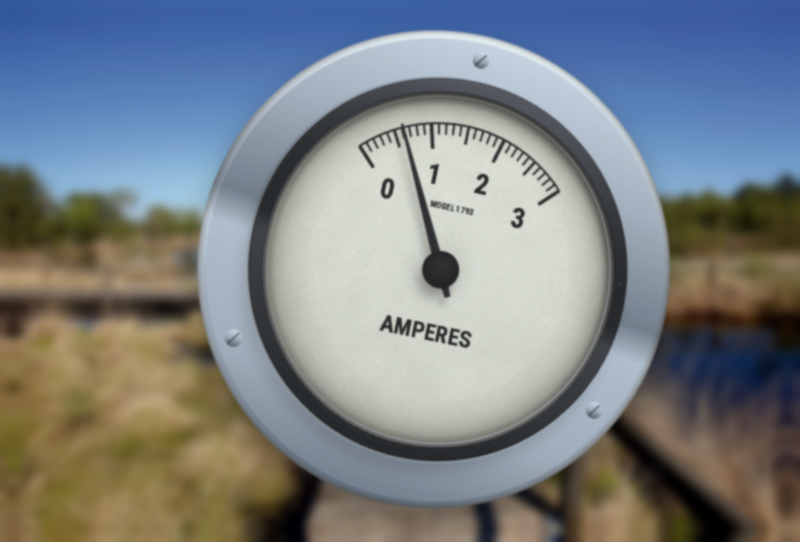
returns 0.6 A
